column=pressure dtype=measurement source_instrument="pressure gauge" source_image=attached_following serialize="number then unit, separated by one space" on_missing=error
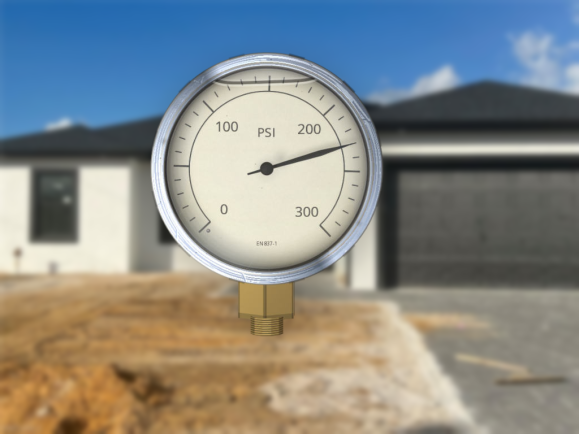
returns 230 psi
